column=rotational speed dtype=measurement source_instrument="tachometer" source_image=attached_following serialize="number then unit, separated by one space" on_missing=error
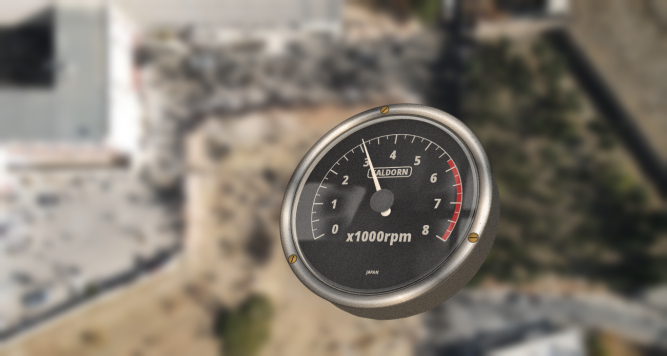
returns 3125 rpm
